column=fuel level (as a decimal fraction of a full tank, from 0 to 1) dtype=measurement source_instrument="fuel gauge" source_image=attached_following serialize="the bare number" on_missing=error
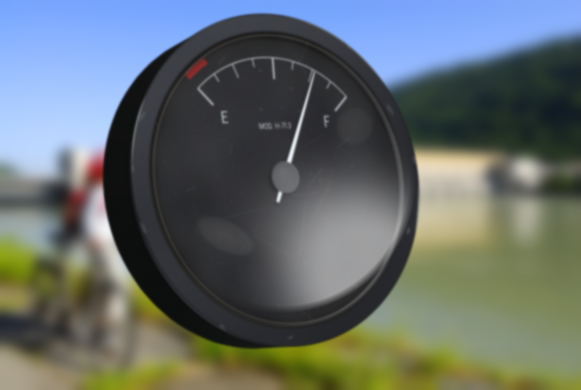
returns 0.75
